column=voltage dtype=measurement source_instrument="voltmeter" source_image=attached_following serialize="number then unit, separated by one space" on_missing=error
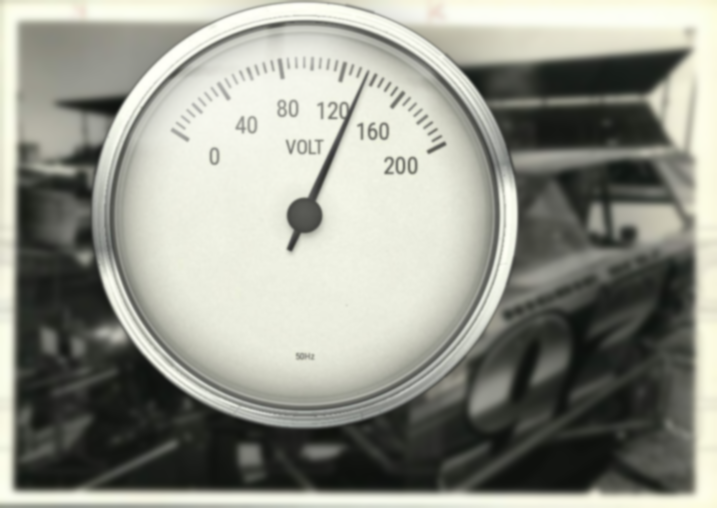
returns 135 V
